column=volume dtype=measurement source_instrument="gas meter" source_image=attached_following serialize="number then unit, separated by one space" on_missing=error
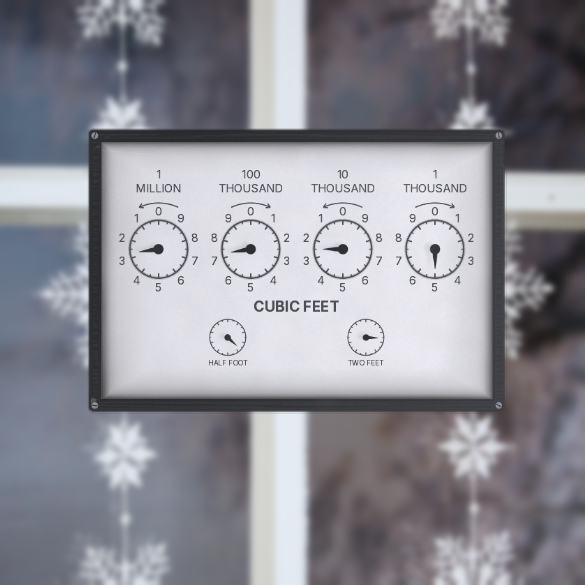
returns 272500 ft³
